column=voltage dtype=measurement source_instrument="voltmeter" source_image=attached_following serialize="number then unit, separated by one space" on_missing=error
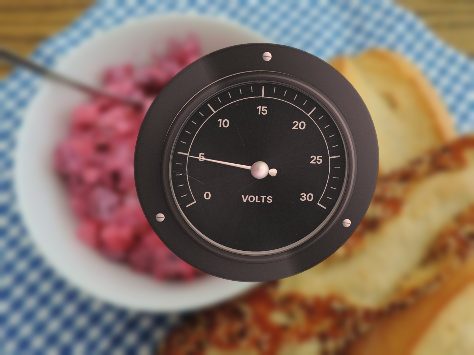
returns 5 V
